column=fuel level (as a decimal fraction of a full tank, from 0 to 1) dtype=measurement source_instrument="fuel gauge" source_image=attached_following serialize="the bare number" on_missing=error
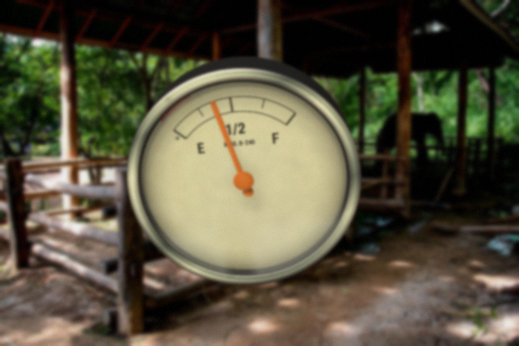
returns 0.375
